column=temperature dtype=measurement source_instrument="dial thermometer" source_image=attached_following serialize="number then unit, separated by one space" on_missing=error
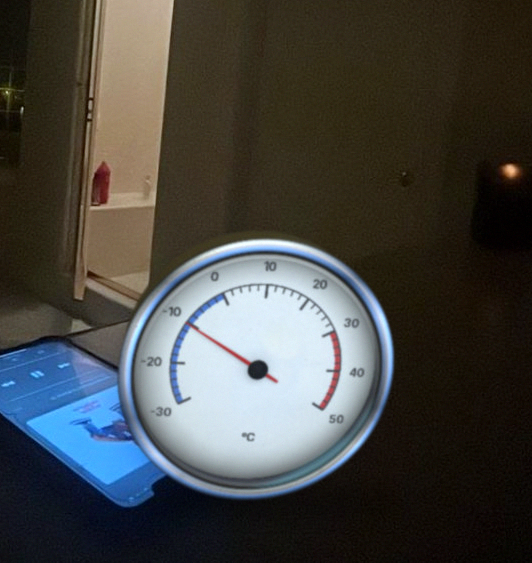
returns -10 °C
